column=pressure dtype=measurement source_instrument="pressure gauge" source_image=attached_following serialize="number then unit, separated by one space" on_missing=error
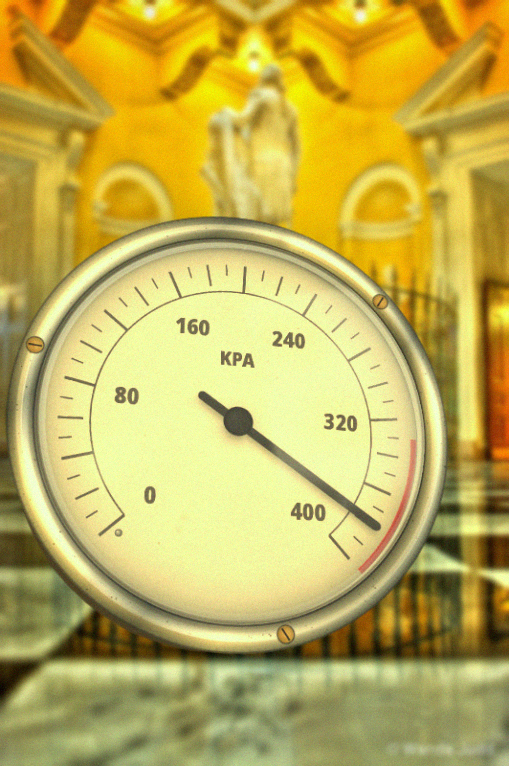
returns 380 kPa
